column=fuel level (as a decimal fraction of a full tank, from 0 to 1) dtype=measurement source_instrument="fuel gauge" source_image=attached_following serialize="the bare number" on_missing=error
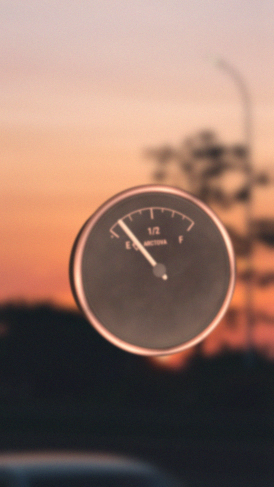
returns 0.125
